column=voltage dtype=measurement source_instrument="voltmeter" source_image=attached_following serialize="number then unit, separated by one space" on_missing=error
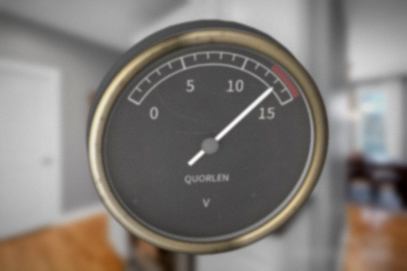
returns 13 V
